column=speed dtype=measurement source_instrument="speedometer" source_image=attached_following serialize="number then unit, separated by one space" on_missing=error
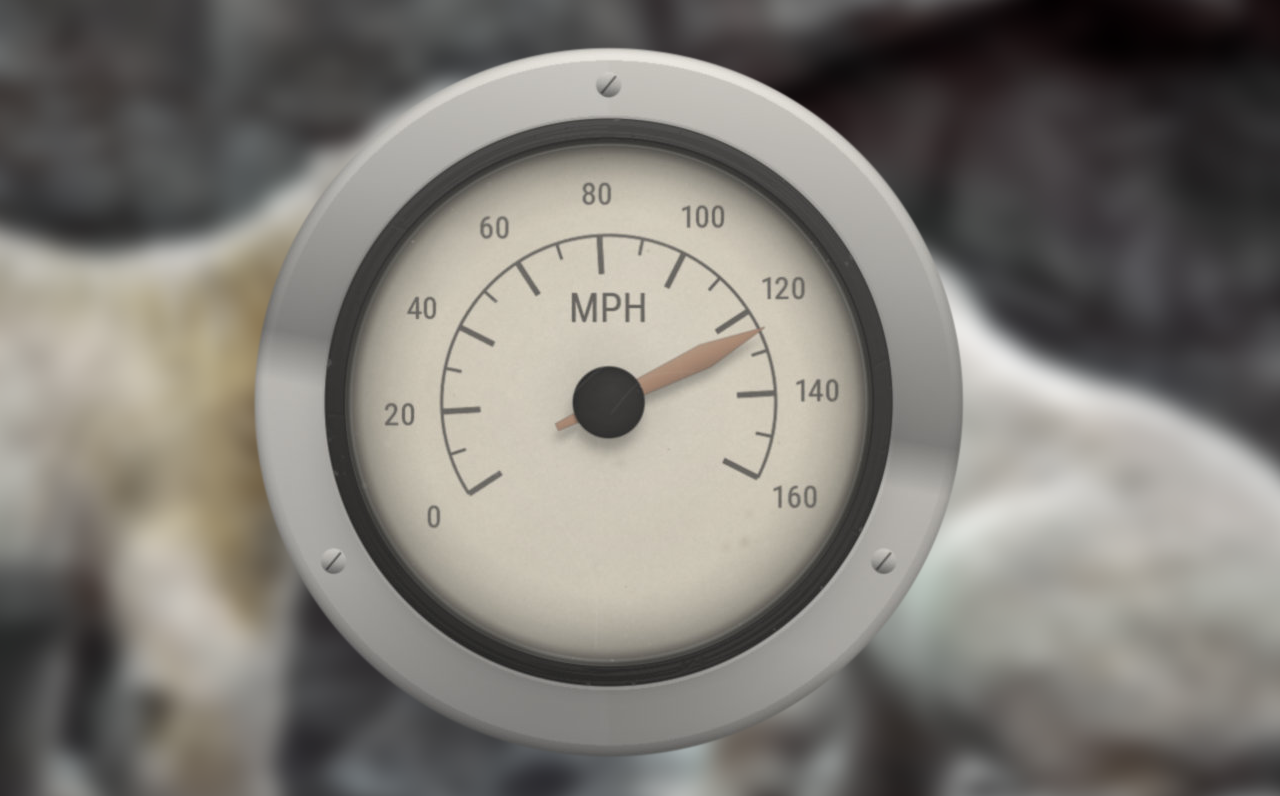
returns 125 mph
